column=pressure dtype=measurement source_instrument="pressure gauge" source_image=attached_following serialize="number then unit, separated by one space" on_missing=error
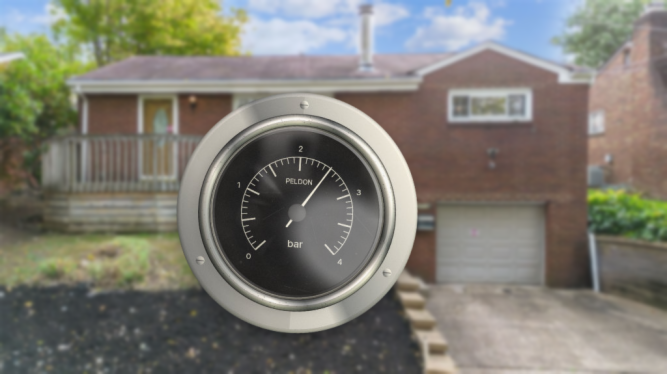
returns 2.5 bar
